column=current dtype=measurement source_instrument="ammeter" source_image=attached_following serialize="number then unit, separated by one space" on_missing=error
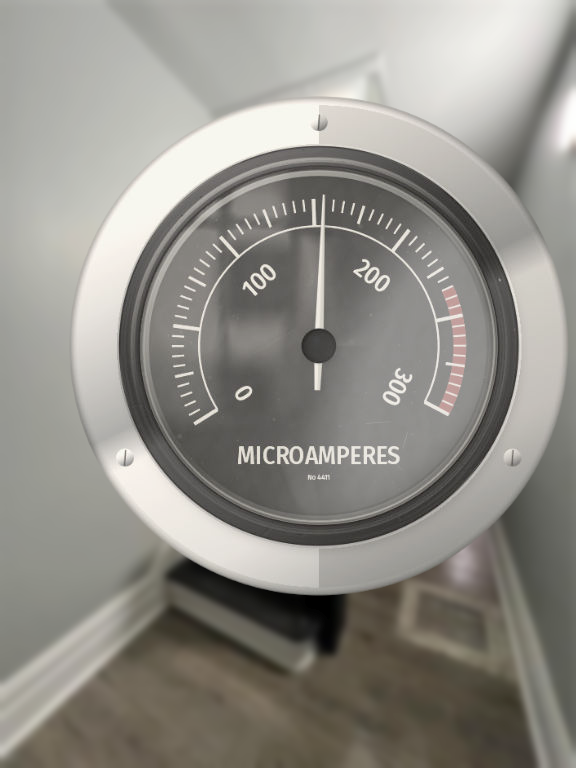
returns 155 µA
